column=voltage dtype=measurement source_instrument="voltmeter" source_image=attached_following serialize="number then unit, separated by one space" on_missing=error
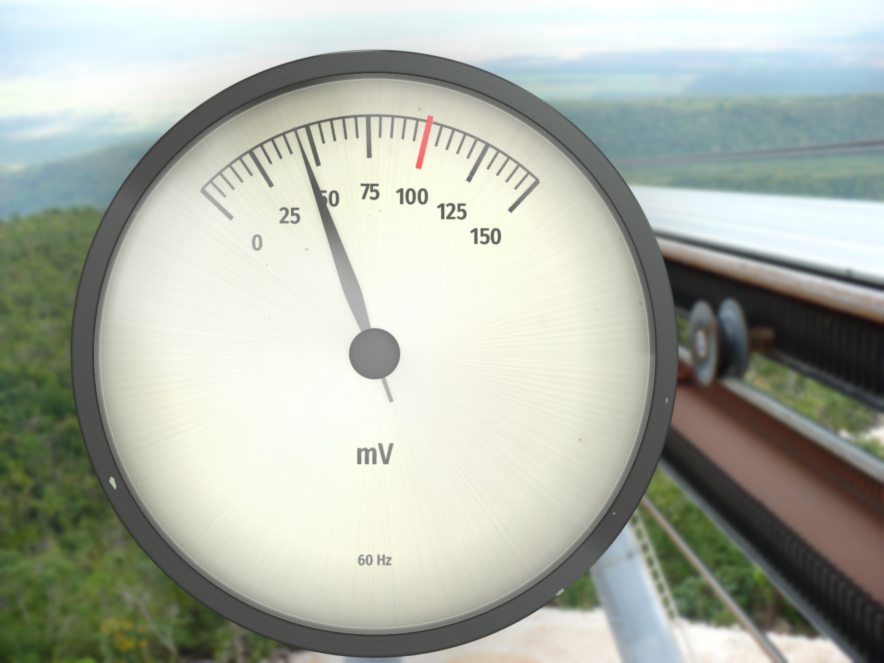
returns 45 mV
